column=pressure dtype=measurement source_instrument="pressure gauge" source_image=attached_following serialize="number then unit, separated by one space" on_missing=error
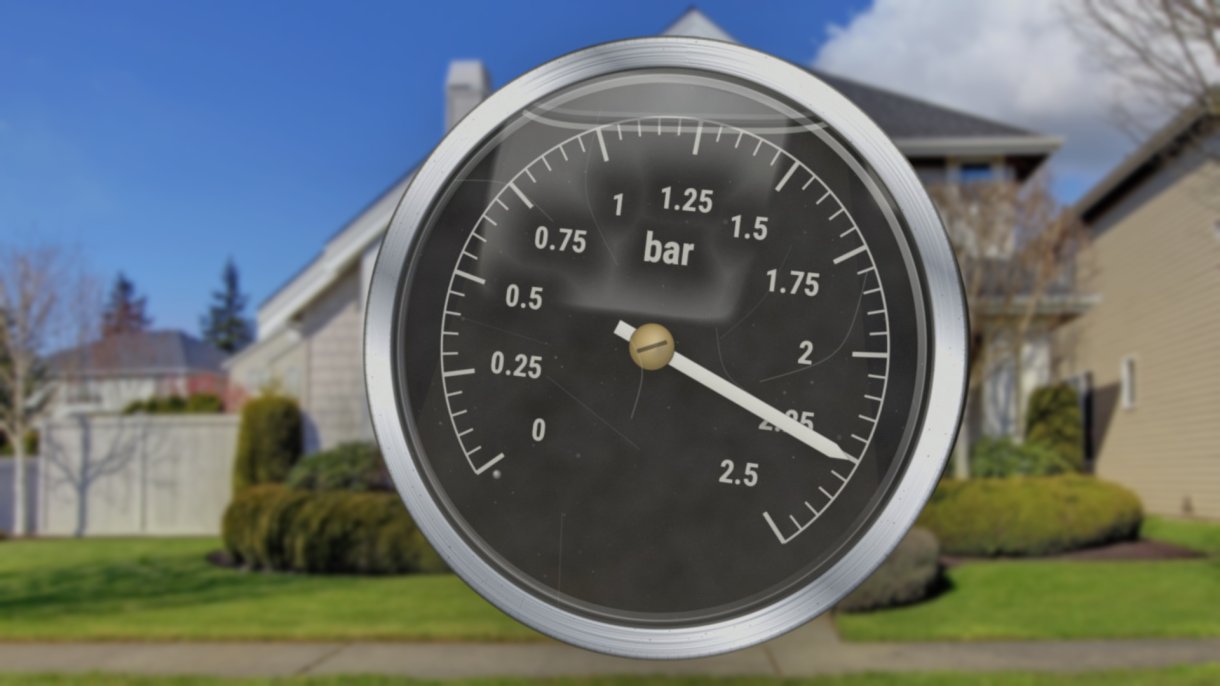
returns 2.25 bar
